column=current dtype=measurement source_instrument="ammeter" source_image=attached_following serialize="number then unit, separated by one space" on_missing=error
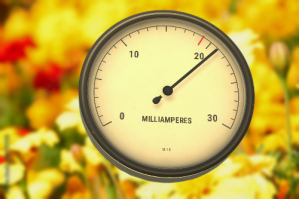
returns 21 mA
